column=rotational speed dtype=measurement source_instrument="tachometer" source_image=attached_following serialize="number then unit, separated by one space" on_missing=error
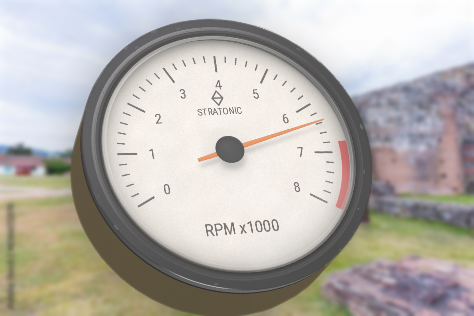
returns 6400 rpm
